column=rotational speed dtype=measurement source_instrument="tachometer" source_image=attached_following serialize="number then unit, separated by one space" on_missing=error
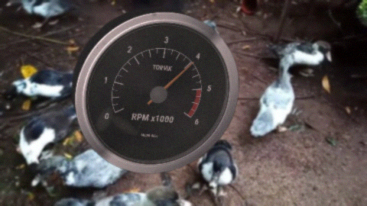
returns 4000 rpm
